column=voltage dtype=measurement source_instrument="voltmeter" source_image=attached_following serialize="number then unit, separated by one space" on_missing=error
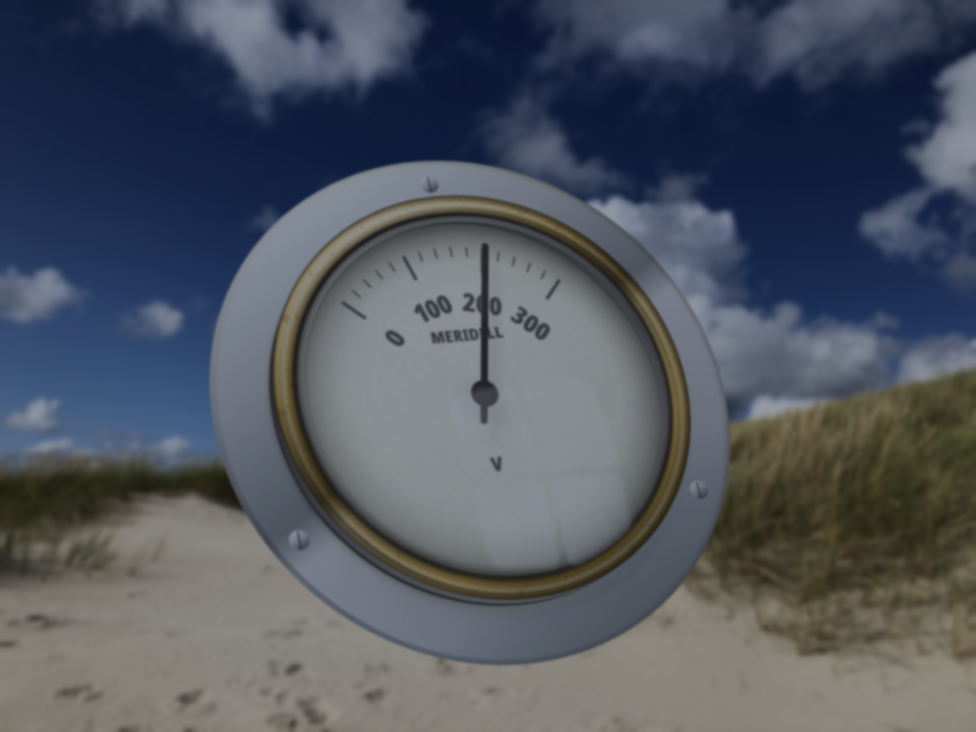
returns 200 V
